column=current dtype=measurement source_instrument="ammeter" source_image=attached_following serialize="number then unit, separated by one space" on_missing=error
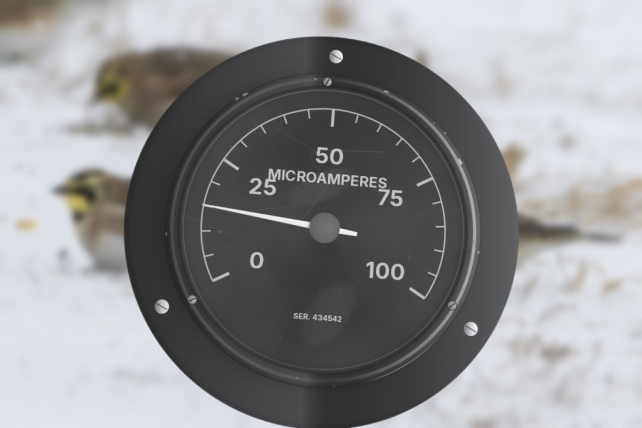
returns 15 µA
